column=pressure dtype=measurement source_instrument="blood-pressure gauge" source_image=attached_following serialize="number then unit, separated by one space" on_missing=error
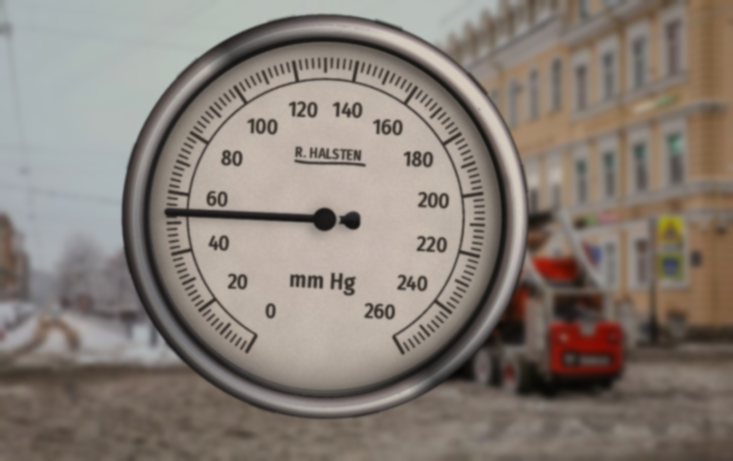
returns 54 mmHg
